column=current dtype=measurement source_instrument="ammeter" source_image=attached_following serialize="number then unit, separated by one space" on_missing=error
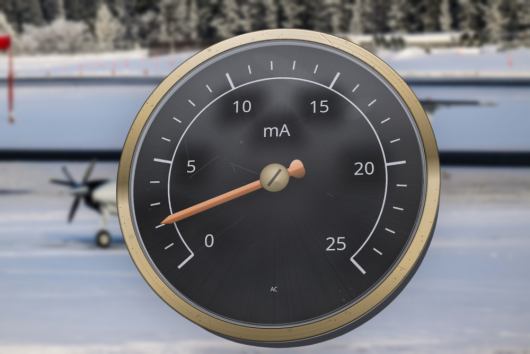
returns 2 mA
